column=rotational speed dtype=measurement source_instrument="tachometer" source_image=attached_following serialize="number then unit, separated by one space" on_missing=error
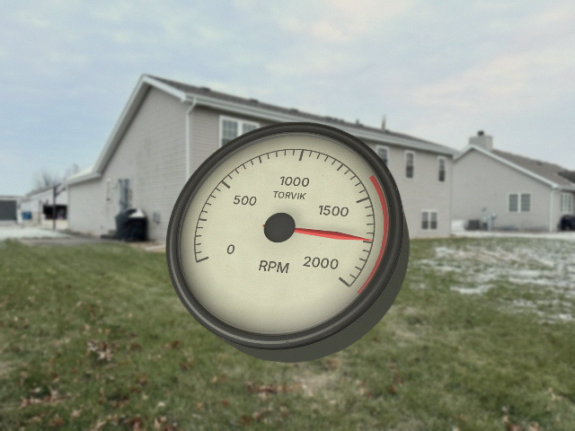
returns 1750 rpm
